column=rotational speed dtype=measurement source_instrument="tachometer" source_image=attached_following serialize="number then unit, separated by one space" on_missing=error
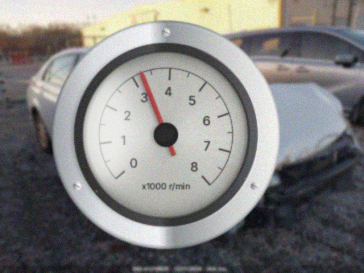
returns 3250 rpm
